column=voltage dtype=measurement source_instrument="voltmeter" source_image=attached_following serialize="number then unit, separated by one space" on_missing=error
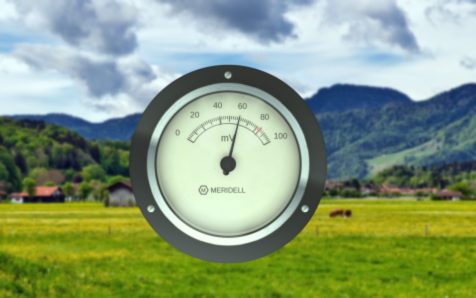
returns 60 mV
